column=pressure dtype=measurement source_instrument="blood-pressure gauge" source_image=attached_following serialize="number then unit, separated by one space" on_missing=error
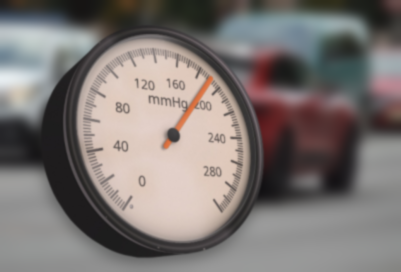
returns 190 mmHg
